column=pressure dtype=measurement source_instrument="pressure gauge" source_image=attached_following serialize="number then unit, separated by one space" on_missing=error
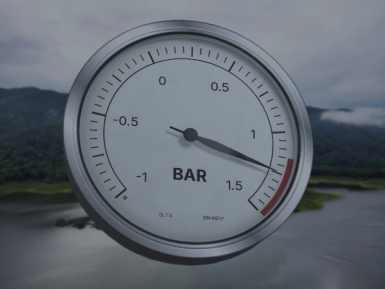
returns 1.25 bar
